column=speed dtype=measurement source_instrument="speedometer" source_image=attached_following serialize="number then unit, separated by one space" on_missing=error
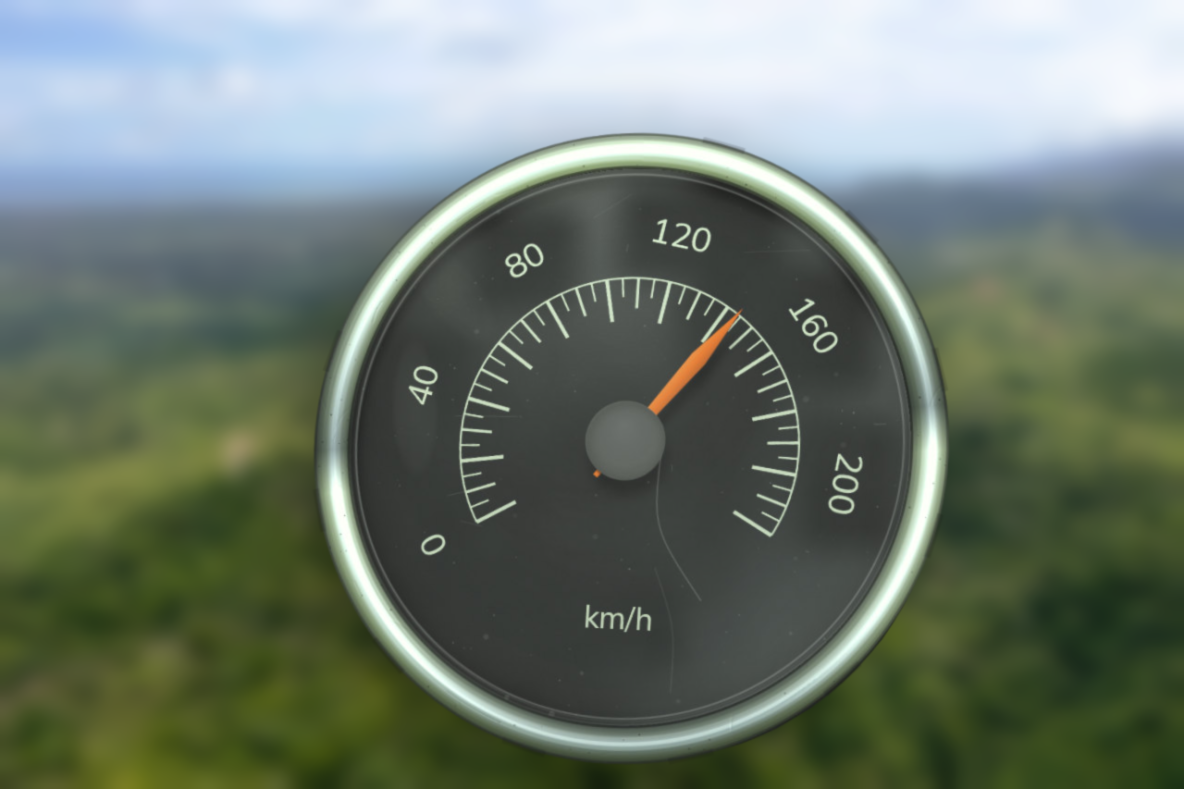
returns 145 km/h
